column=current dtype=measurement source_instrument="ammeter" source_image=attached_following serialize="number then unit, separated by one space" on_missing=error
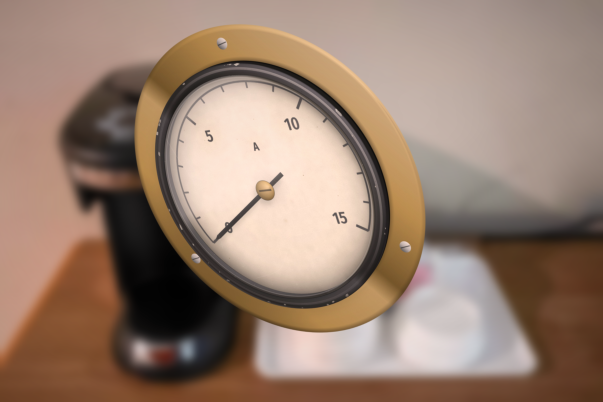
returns 0 A
